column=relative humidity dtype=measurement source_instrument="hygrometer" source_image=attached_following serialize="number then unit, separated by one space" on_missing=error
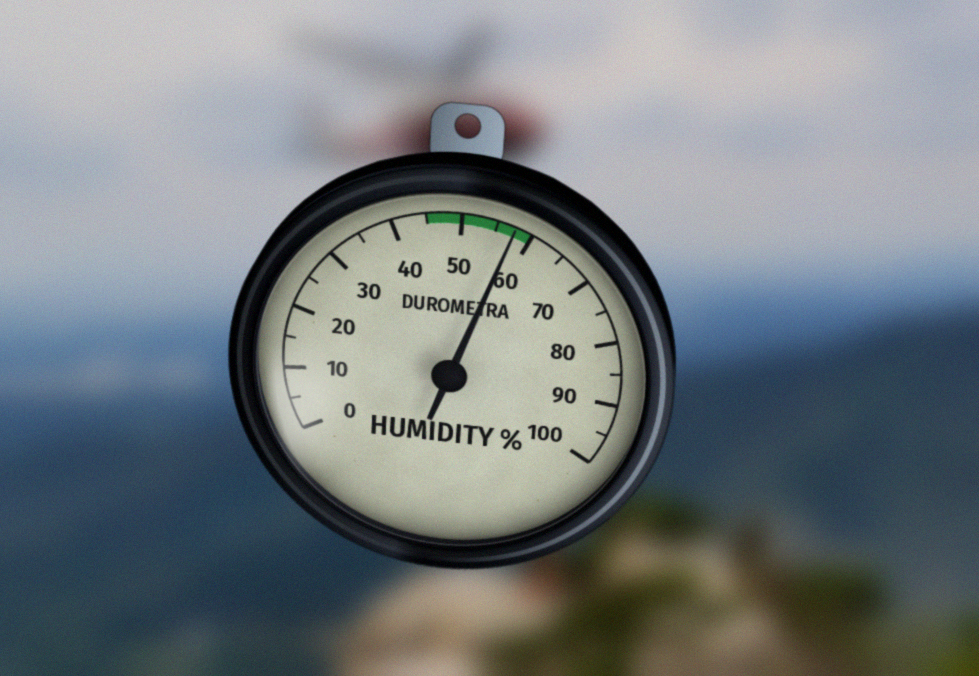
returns 57.5 %
